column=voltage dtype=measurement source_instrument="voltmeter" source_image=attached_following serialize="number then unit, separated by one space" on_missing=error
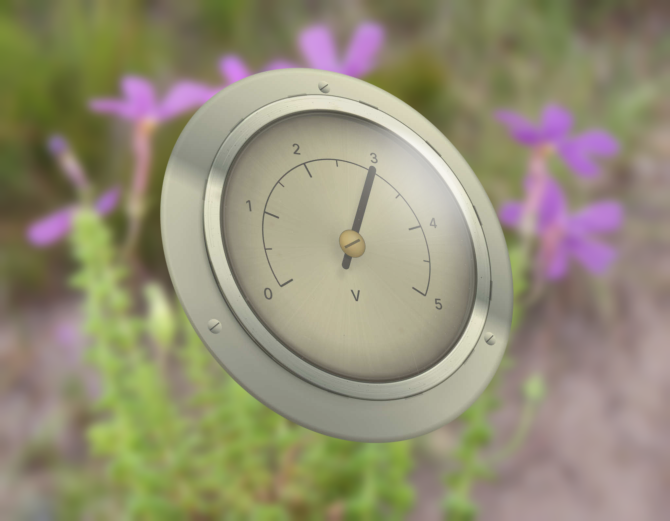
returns 3 V
